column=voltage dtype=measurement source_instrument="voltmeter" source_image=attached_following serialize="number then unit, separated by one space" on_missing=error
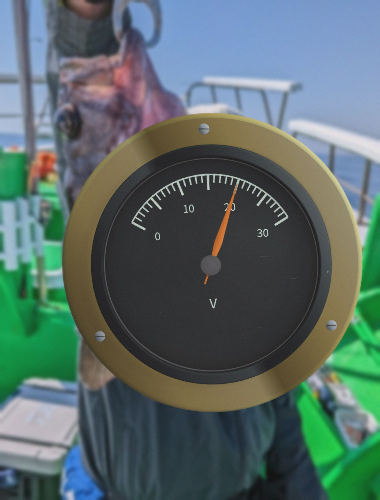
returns 20 V
